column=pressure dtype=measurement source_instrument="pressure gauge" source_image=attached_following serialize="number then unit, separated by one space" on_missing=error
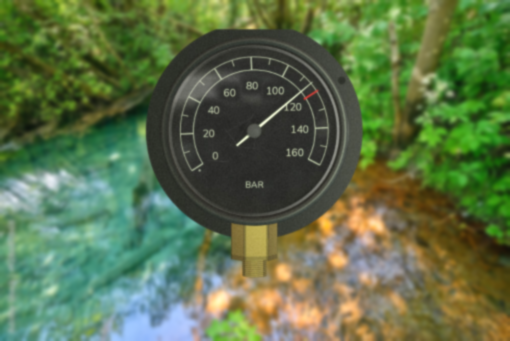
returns 115 bar
